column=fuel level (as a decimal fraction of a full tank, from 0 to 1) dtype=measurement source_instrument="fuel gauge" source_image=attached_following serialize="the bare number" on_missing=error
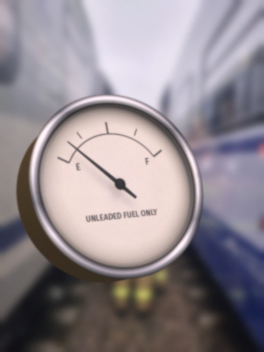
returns 0.125
